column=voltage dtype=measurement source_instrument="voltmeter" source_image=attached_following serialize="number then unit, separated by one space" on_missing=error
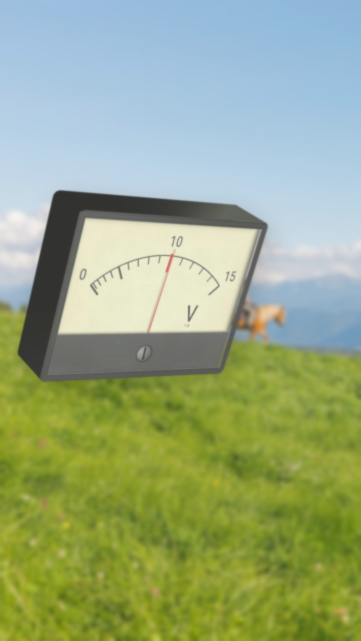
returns 10 V
